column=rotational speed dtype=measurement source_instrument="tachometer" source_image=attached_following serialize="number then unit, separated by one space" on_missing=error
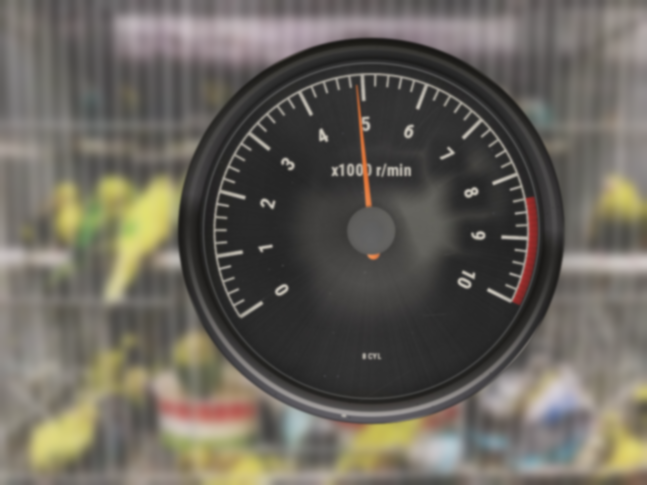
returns 4900 rpm
